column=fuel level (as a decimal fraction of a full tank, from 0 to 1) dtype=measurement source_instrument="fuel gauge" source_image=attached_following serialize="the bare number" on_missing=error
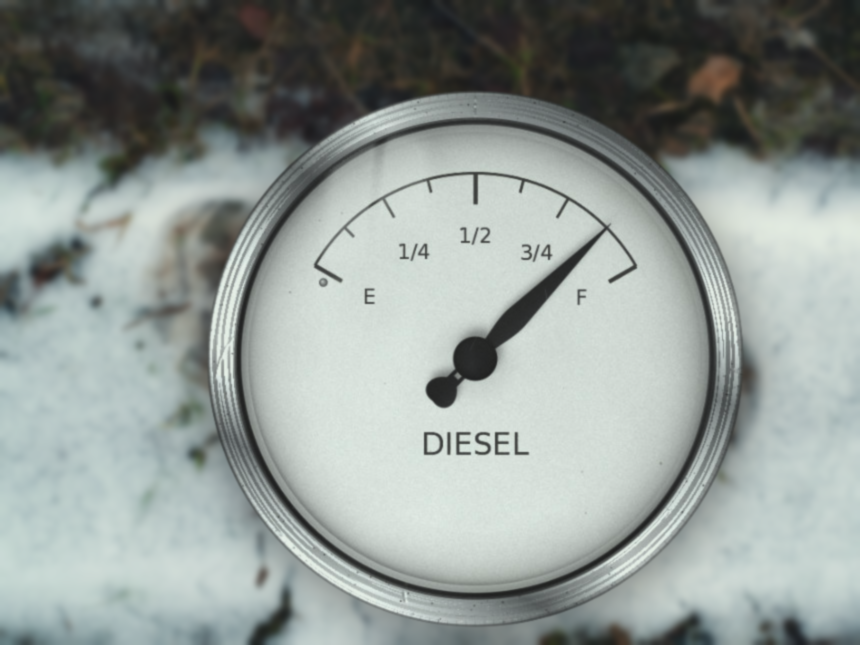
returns 0.875
